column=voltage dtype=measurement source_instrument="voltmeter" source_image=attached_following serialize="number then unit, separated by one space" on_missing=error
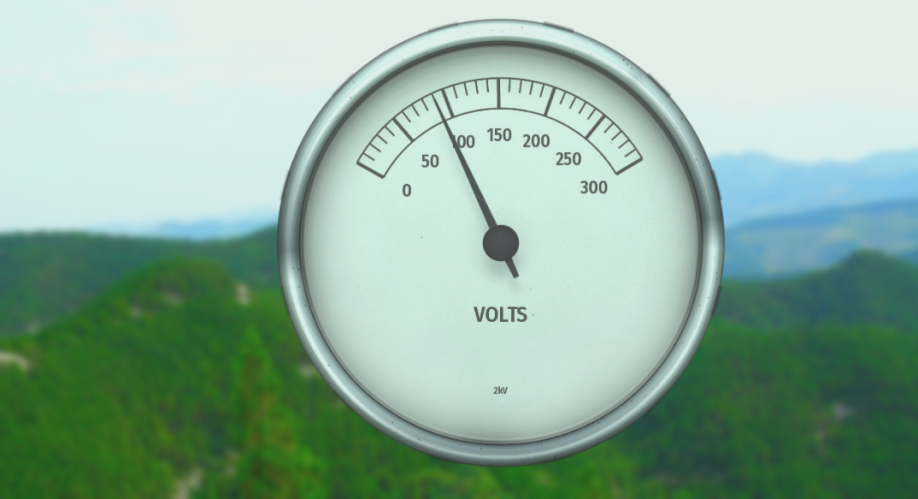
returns 90 V
